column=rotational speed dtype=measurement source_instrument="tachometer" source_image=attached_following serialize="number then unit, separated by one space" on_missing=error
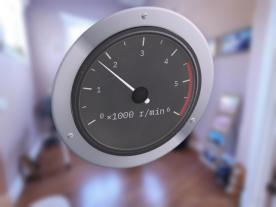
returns 1750 rpm
